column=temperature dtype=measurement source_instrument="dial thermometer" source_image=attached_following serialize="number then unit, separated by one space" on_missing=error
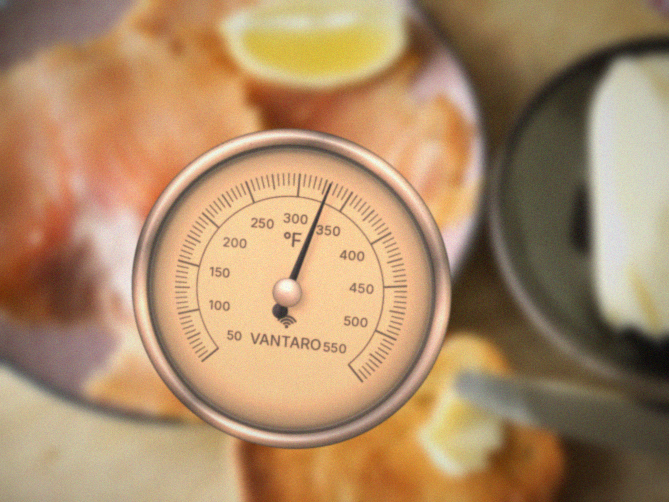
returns 330 °F
